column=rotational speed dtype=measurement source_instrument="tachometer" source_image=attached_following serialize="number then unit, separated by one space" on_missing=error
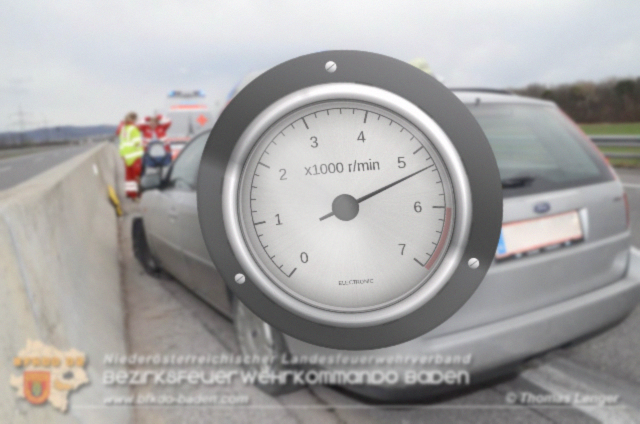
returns 5300 rpm
